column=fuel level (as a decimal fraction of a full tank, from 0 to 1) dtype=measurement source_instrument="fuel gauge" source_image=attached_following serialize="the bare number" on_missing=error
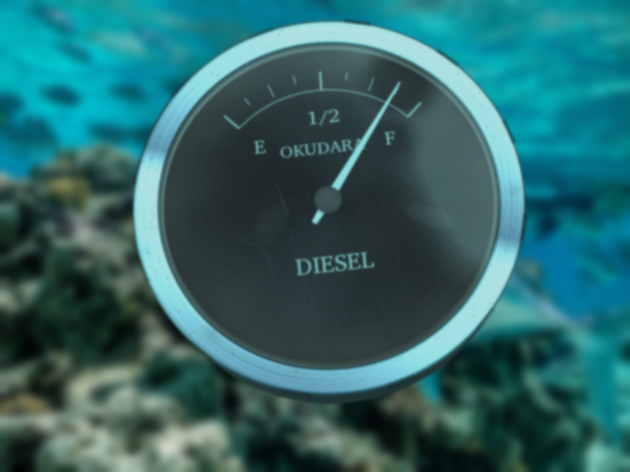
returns 0.875
